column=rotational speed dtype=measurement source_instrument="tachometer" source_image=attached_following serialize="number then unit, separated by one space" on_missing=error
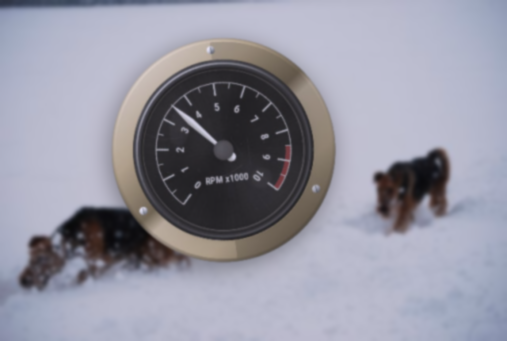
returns 3500 rpm
